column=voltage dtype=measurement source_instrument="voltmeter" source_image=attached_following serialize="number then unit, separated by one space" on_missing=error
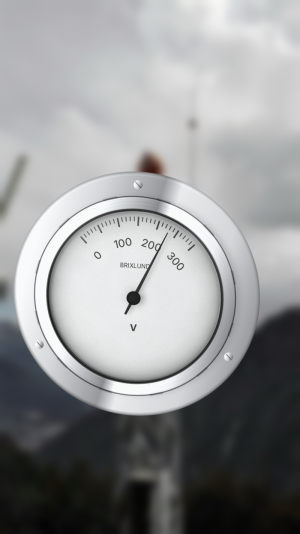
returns 230 V
